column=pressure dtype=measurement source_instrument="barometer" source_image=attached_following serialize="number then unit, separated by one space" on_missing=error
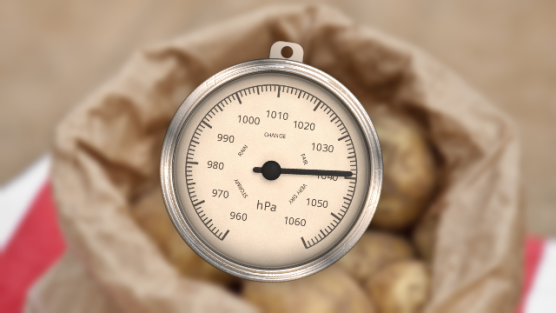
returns 1039 hPa
